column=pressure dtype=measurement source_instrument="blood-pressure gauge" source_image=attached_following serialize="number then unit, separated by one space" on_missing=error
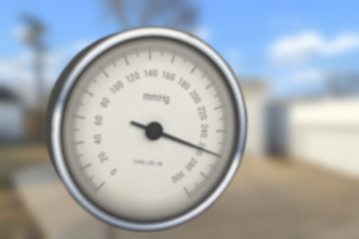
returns 260 mmHg
